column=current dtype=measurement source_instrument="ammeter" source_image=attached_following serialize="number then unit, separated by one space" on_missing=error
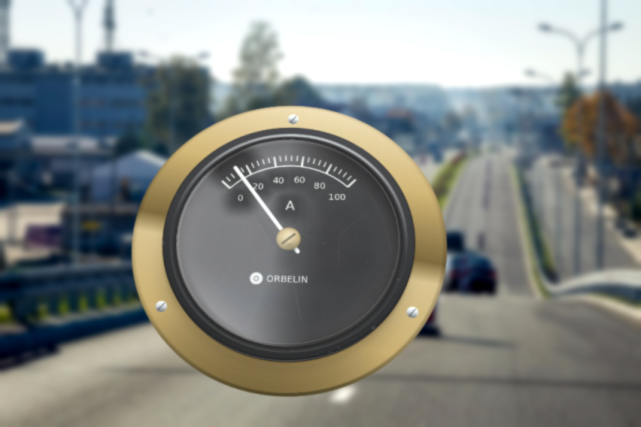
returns 12 A
